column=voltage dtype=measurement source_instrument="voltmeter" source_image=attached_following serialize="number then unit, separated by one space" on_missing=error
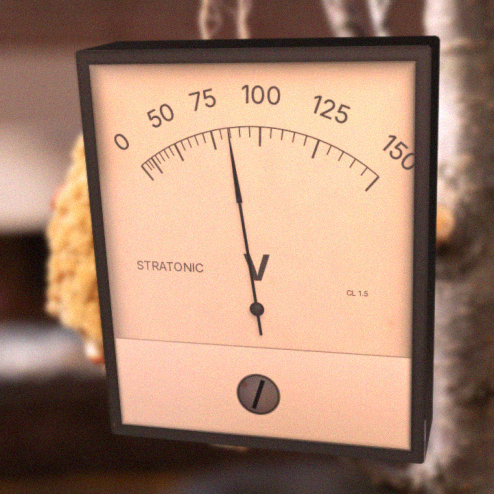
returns 85 V
